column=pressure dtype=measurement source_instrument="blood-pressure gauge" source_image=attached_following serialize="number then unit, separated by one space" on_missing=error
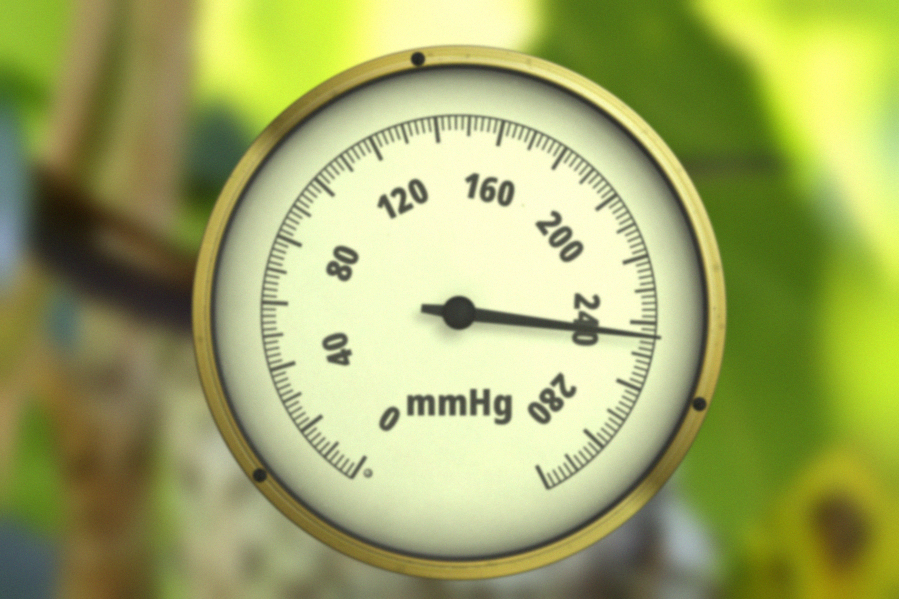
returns 244 mmHg
